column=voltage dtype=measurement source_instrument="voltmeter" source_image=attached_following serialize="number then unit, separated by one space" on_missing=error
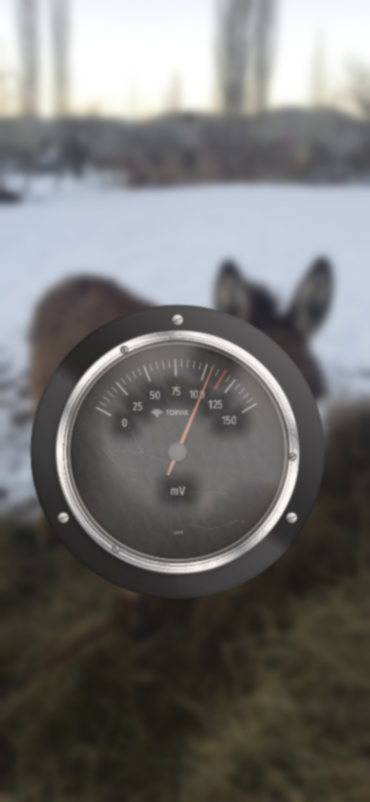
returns 105 mV
